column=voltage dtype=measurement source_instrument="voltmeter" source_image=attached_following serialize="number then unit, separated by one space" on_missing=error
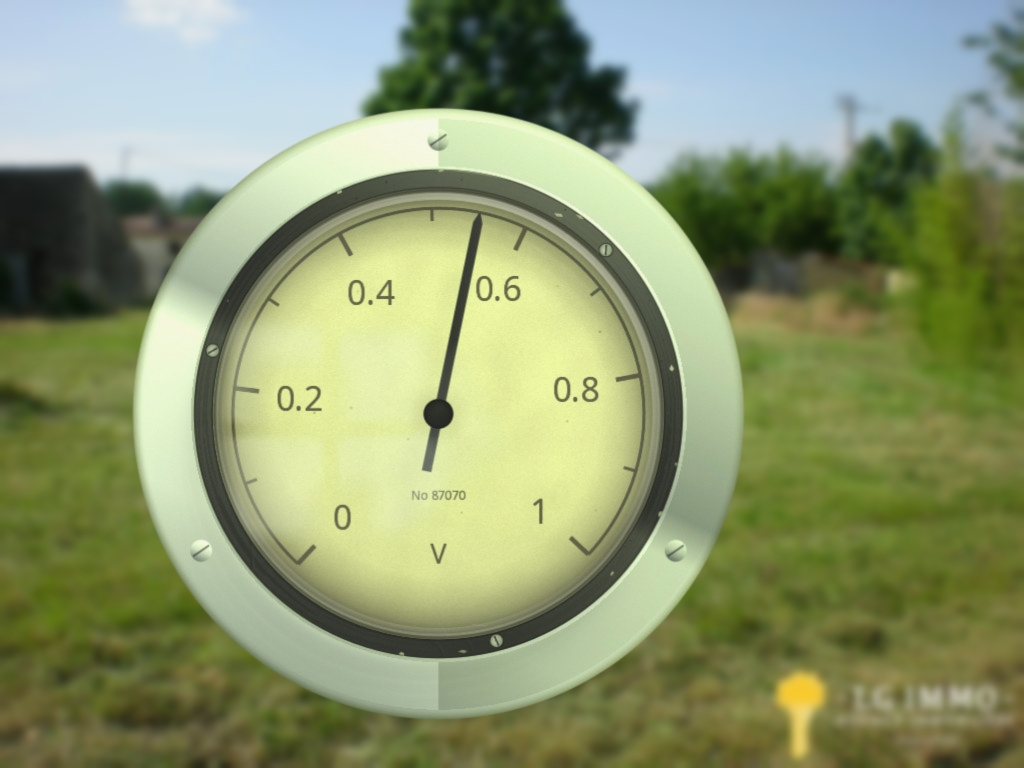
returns 0.55 V
